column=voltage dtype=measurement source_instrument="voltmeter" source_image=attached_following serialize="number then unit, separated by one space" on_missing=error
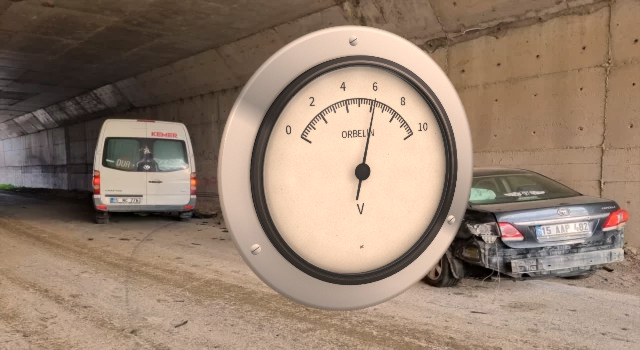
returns 6 V
